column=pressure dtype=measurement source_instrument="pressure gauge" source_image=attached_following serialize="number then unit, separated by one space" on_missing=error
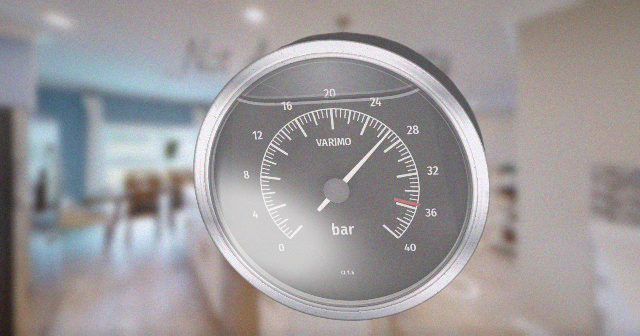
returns 26.5 bar
